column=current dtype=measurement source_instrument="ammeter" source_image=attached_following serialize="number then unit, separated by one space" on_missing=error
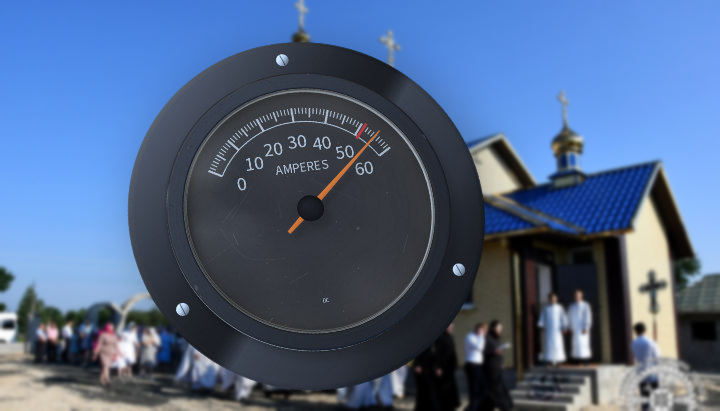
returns 55 A
